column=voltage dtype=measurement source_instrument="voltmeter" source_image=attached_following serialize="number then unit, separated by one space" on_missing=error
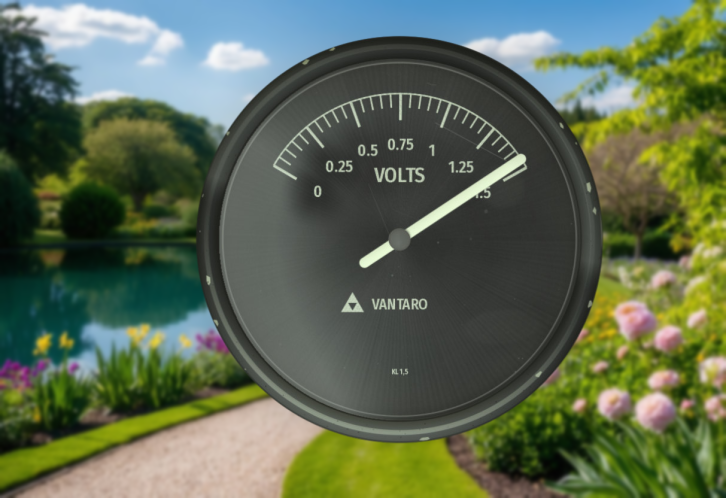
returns 1.45 V
